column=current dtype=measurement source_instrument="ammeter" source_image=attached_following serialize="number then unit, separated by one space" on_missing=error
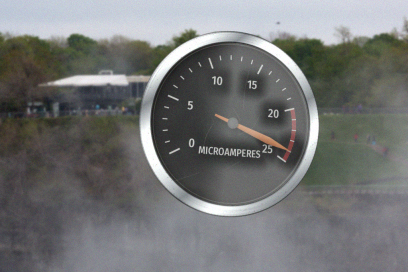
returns 24 µA
